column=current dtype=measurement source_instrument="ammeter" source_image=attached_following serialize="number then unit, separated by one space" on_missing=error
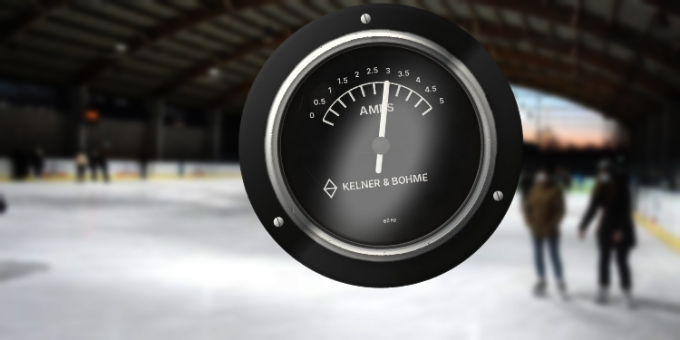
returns 3 A
